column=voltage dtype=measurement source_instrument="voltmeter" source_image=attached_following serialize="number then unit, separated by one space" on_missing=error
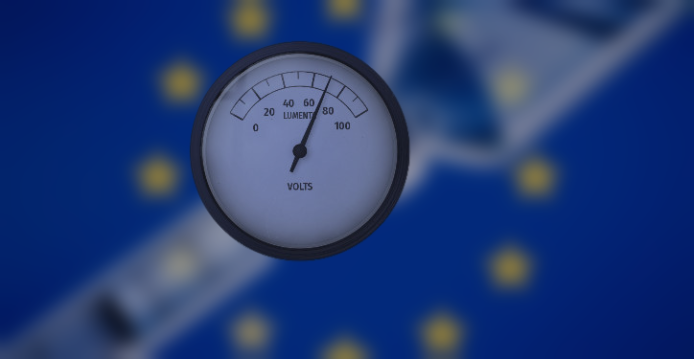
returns 70 V
